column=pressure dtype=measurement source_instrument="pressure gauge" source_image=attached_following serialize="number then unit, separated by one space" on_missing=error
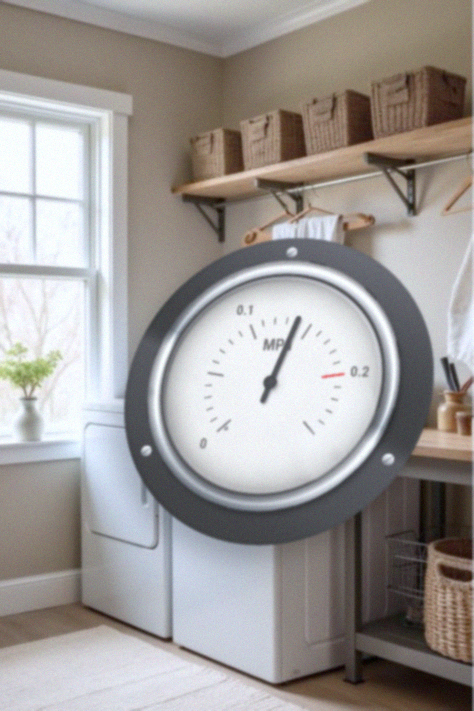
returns 0.14 MPa
